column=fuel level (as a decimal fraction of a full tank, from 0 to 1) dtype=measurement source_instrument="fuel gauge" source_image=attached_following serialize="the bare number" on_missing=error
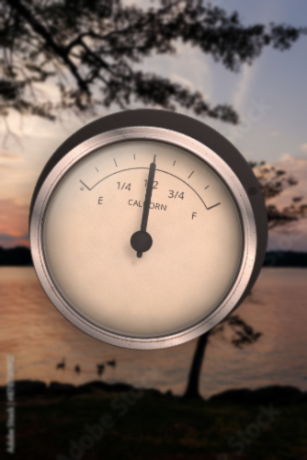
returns 0.5
